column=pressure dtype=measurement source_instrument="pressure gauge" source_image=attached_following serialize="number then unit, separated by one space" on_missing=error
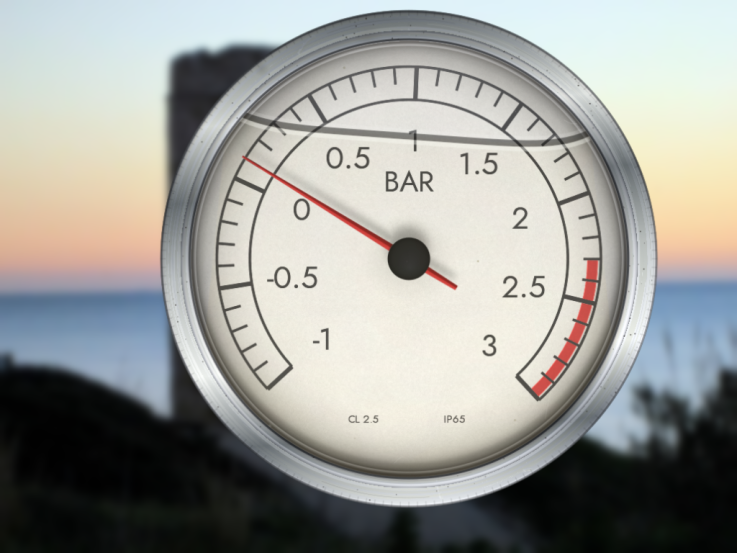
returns 0.1 bar
